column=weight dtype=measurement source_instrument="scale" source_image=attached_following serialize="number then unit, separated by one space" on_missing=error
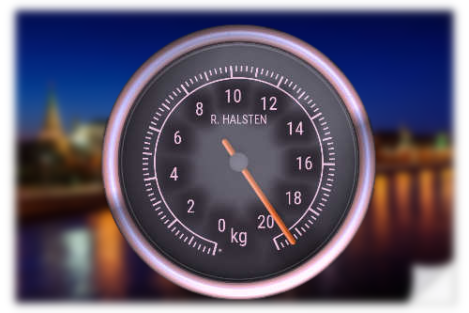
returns 19.4 kg
